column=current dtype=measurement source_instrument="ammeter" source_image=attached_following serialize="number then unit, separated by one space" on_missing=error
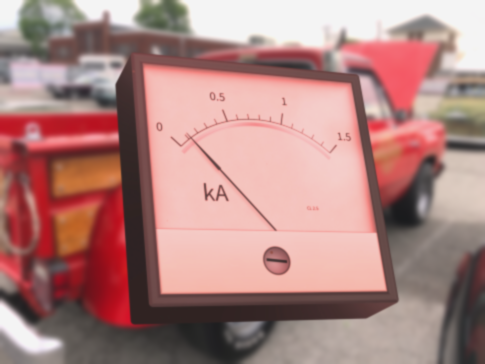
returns 0.1 kA
